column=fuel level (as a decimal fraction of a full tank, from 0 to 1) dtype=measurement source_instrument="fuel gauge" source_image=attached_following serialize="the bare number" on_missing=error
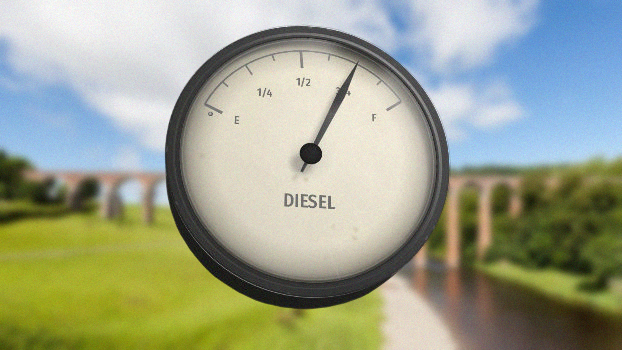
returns 0.75
